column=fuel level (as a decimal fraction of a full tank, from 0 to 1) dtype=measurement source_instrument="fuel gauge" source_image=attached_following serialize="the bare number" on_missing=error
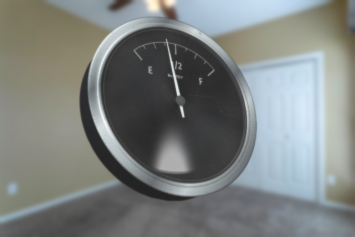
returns 0.375
